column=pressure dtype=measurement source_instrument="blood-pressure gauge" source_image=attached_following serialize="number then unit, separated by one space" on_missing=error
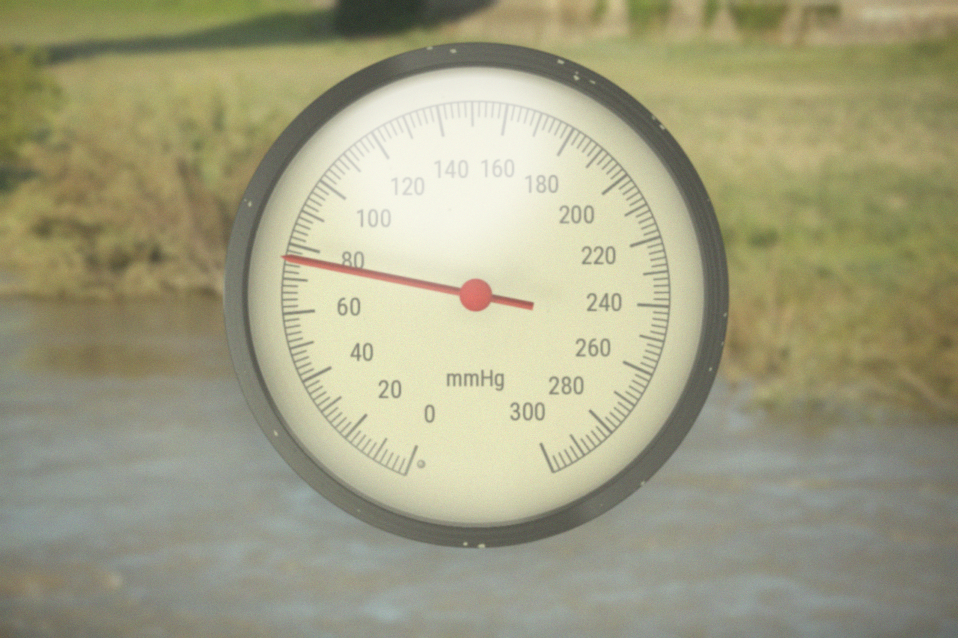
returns 76 mmHg
